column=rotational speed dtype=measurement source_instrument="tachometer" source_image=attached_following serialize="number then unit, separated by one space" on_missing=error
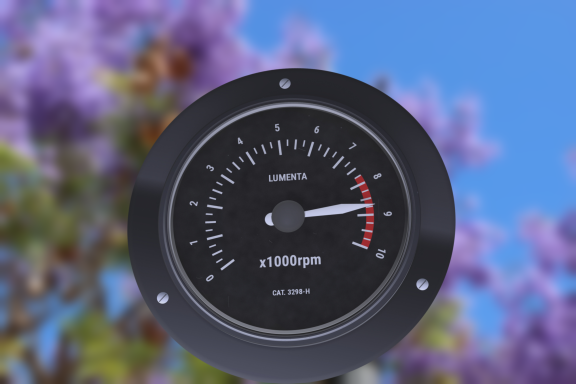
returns 8750 rpm
